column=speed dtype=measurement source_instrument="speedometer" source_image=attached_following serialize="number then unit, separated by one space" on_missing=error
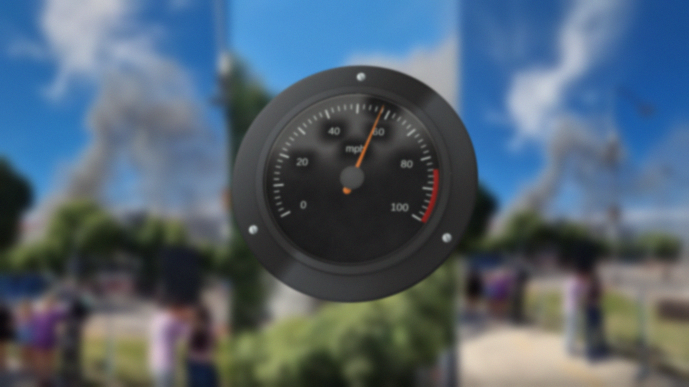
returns 58 mph
